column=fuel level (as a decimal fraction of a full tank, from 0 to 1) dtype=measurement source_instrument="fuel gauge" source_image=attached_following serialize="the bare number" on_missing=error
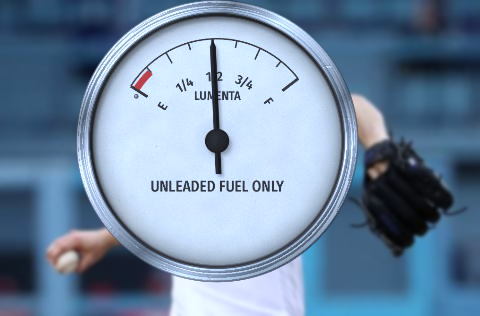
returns 0.5
